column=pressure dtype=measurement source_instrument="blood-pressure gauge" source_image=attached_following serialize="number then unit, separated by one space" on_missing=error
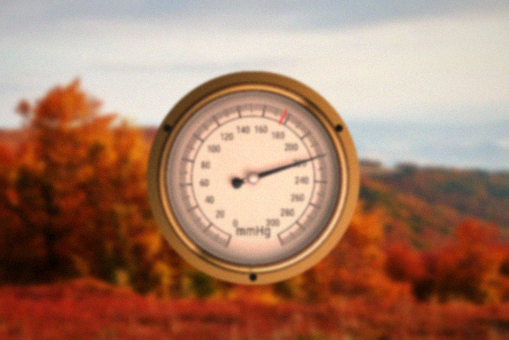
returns 220 mmHg
